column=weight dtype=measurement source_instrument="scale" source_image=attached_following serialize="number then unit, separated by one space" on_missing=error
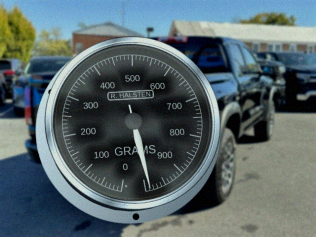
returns 990 g
